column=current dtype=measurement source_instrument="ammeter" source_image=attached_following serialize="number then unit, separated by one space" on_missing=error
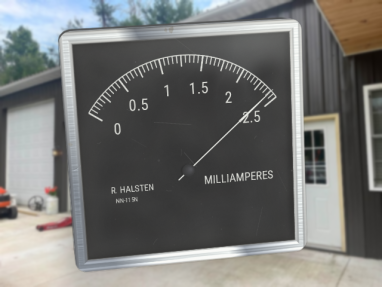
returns 2.4 mA
